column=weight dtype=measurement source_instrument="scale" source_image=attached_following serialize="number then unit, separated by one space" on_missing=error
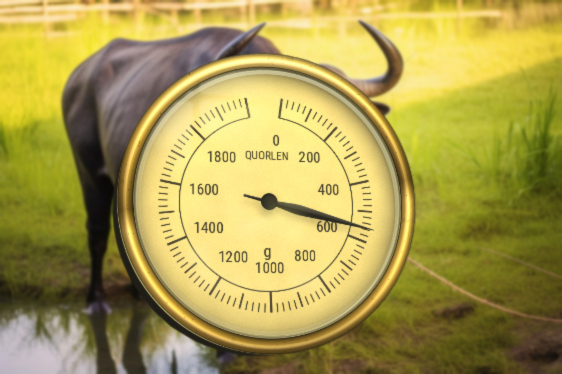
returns 560 g
